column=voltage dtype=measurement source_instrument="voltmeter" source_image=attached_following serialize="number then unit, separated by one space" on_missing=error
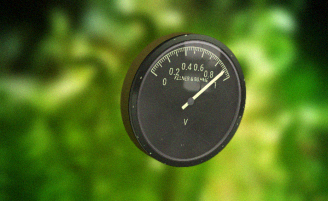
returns 0.9 V
